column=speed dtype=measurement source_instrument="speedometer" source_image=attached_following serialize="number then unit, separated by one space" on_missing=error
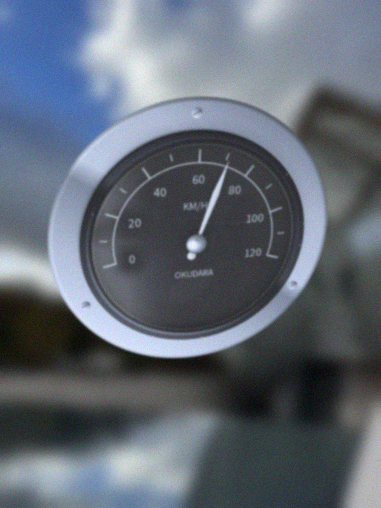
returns 70 km/h
